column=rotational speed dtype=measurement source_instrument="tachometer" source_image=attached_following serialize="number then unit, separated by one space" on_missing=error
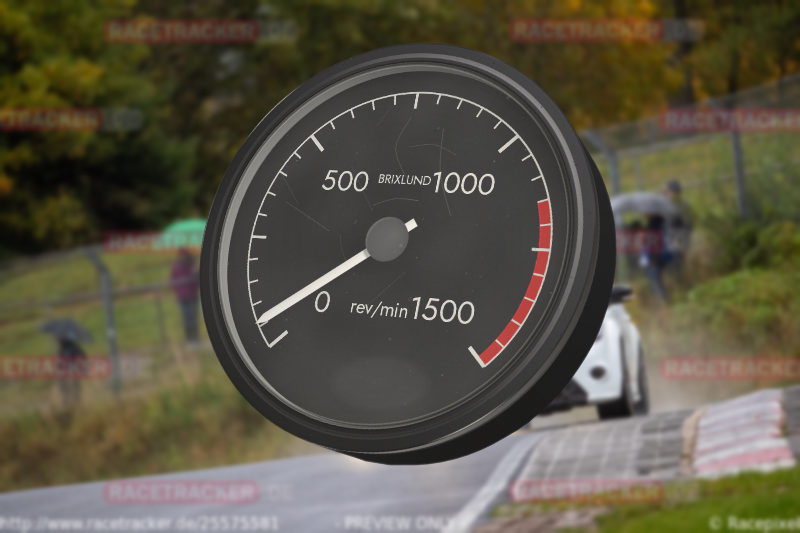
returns 50 rpm
